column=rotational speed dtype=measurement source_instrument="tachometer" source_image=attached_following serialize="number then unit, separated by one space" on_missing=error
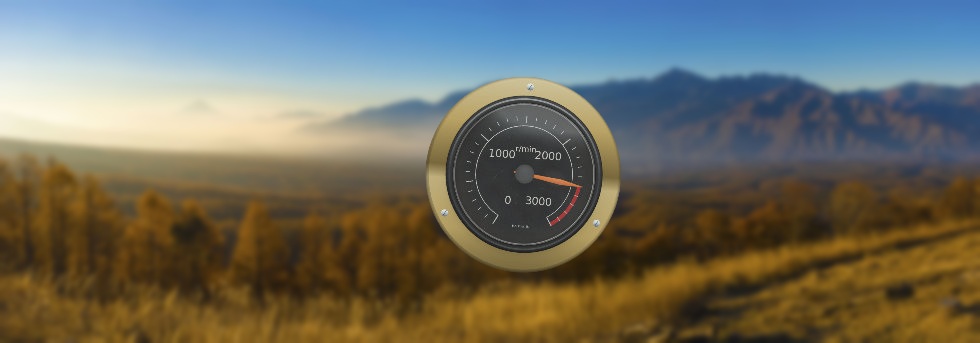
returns 2500 rpm
